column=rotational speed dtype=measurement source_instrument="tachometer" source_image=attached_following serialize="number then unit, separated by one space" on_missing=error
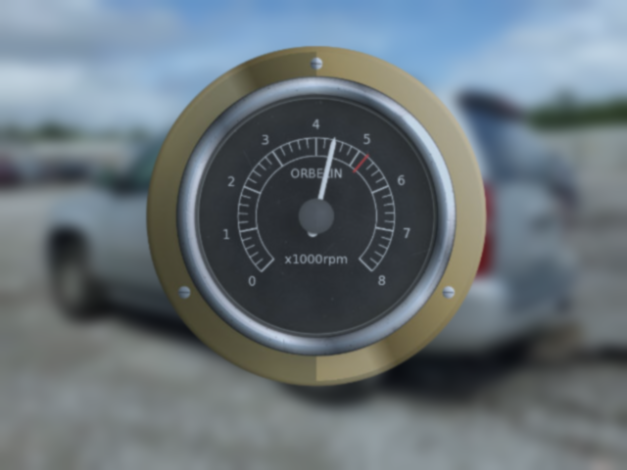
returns 4400 rpm
